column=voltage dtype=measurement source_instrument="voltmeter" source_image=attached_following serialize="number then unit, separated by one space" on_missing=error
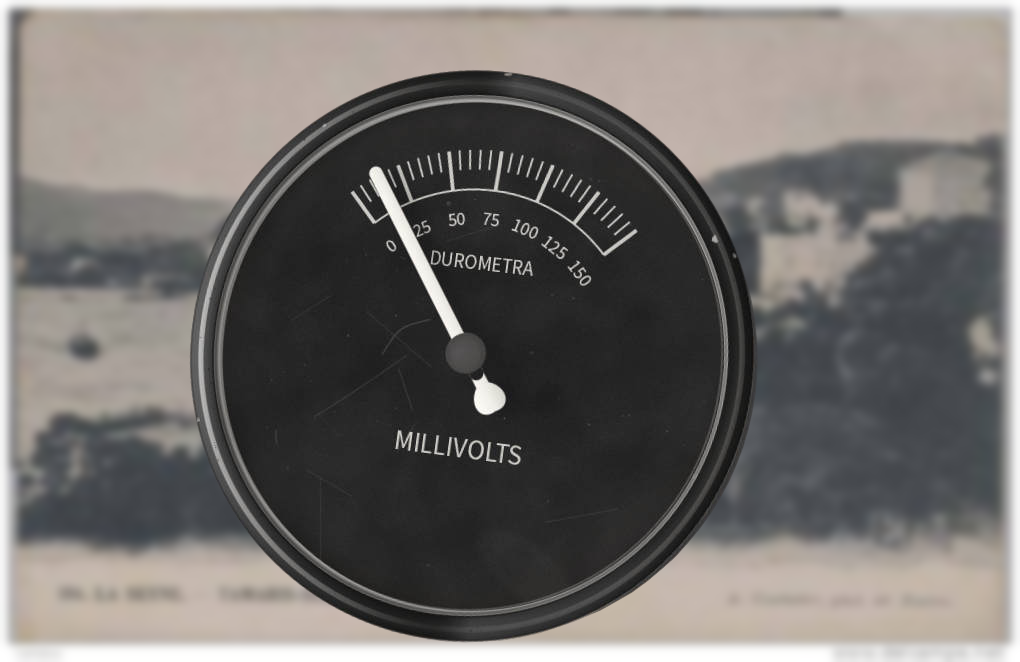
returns 15 mV
